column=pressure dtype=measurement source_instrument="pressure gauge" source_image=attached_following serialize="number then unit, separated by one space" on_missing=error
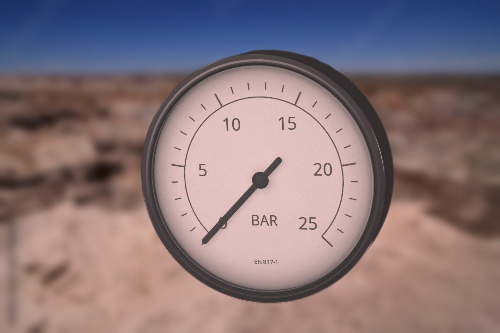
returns 0 bar
